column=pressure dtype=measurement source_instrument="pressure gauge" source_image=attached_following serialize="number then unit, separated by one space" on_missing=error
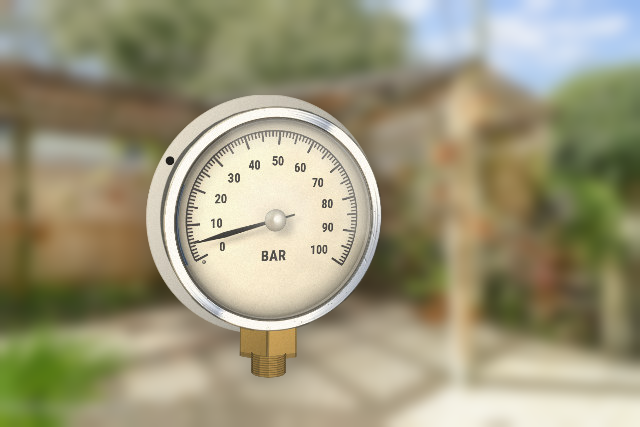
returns 5 bar
